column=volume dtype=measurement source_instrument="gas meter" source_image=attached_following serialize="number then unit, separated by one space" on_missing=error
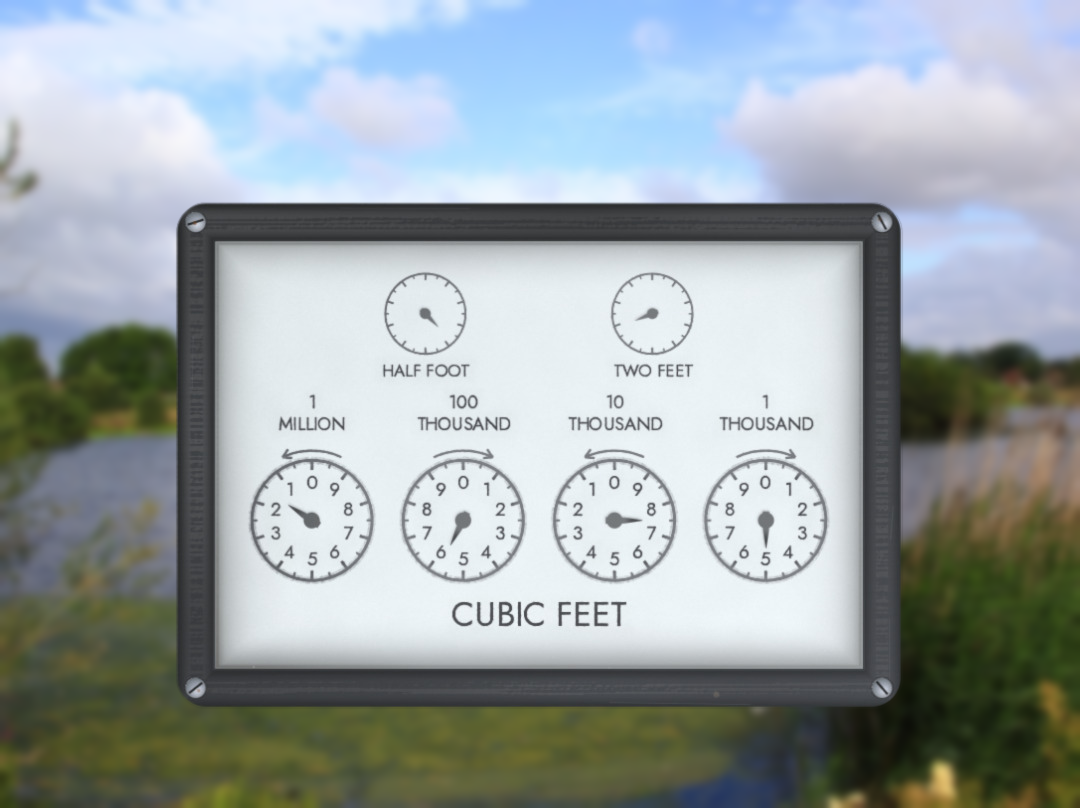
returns 157500 ft³
